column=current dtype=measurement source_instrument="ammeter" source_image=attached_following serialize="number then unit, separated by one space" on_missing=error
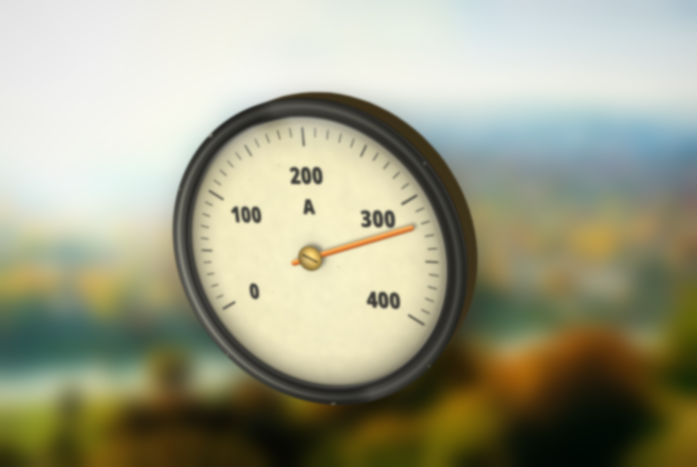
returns 320 A
